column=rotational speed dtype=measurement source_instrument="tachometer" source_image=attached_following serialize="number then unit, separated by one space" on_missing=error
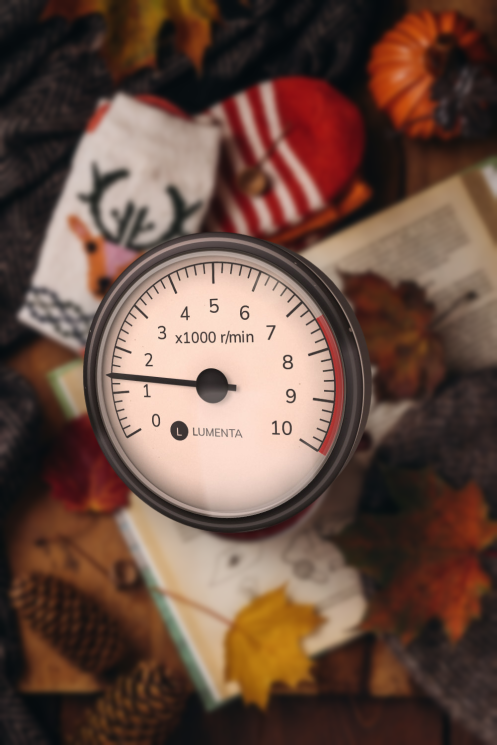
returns 1400 rpm
